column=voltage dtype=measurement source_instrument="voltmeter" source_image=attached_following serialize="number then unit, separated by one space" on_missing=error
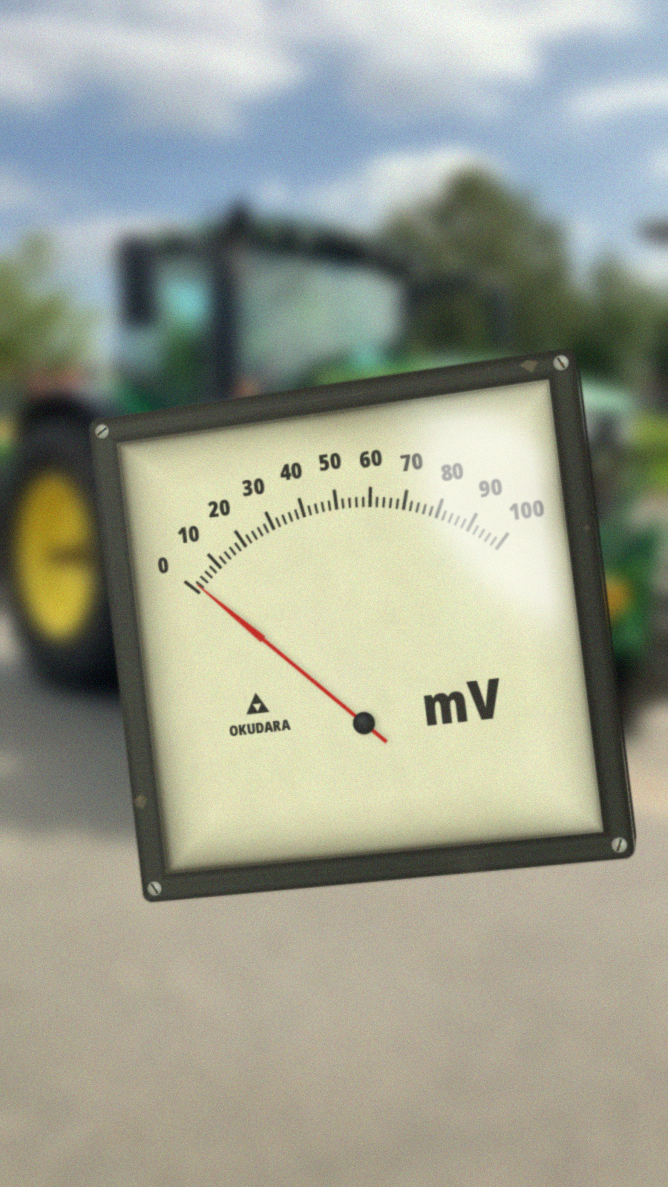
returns 2 mV
